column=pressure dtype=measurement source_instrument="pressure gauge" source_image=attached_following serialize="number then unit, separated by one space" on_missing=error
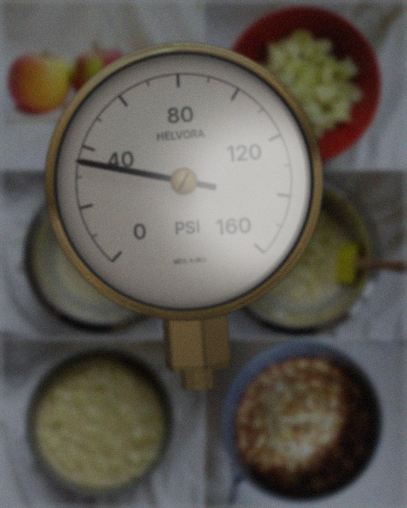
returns 35 psi
